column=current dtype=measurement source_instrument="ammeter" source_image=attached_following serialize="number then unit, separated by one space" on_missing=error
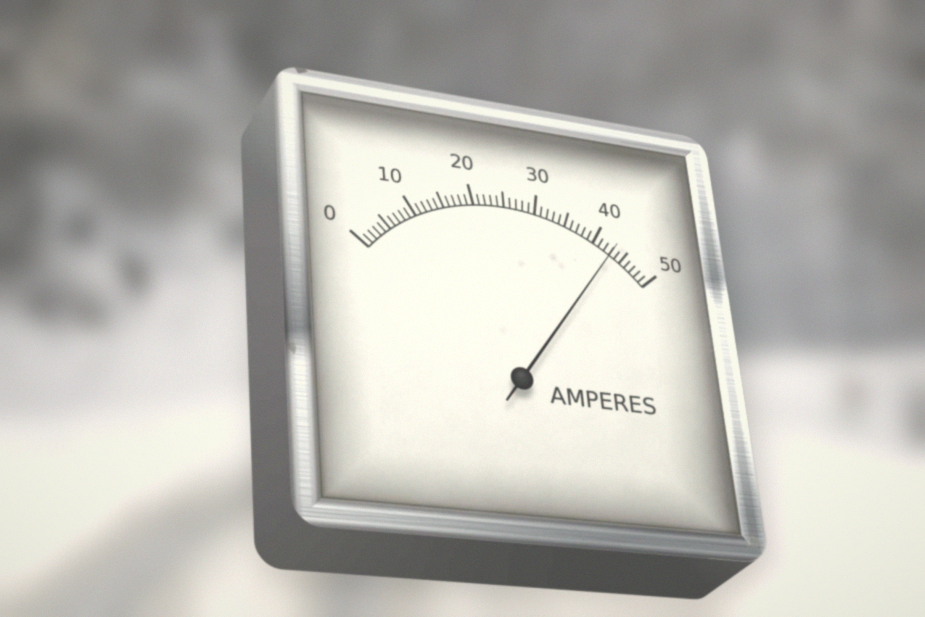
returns 43 A
